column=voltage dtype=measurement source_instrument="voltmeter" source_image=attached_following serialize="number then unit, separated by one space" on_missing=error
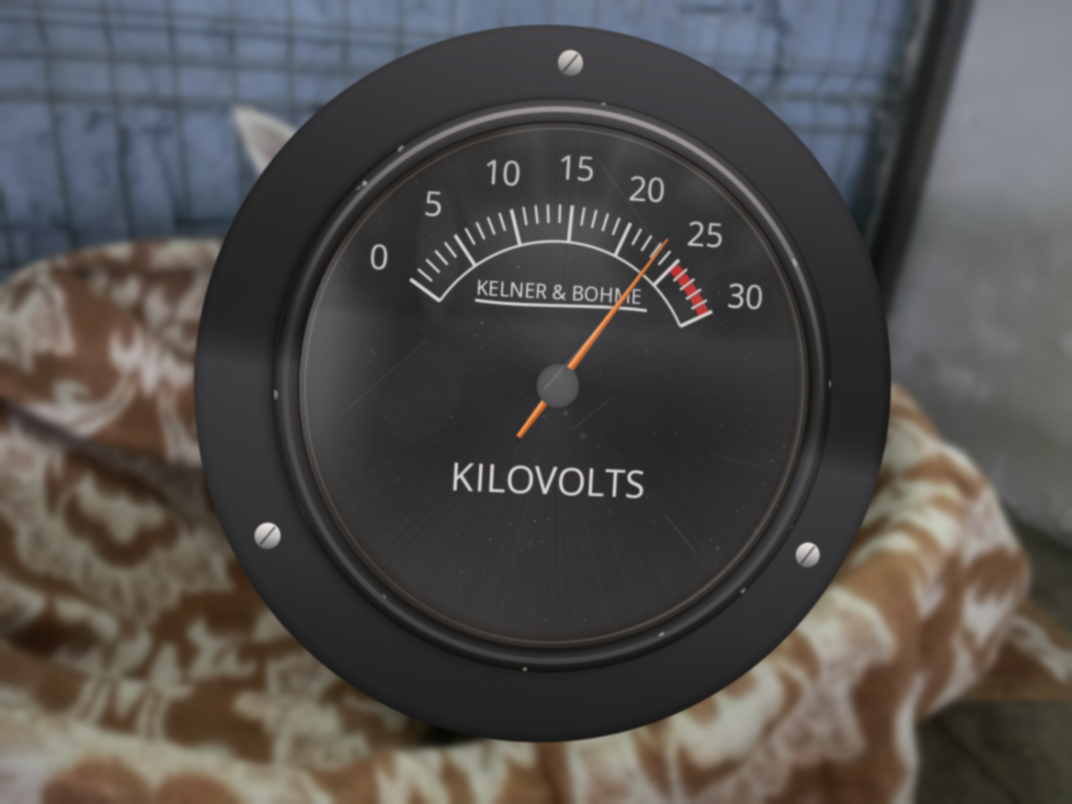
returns 23 kV
